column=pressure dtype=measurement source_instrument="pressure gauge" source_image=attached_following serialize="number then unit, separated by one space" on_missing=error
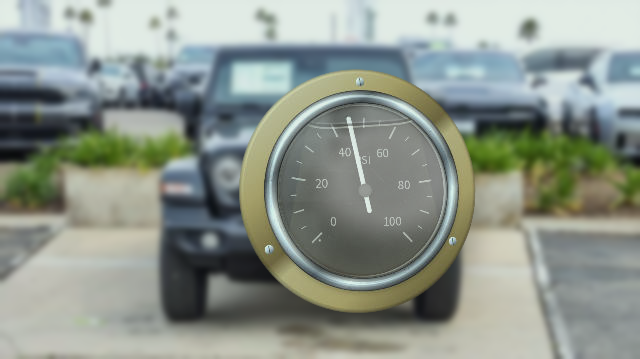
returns 45 psi
